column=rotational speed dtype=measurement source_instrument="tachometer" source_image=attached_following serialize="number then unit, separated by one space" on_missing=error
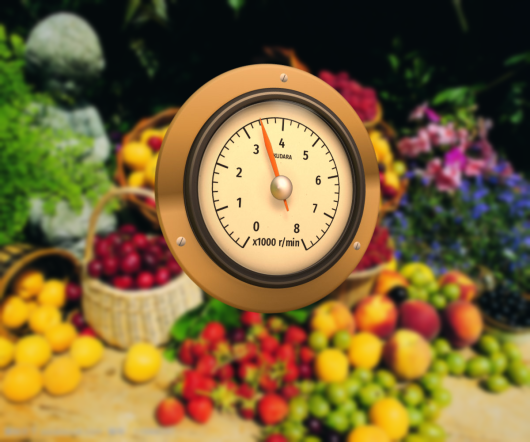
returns 3400 rpm
